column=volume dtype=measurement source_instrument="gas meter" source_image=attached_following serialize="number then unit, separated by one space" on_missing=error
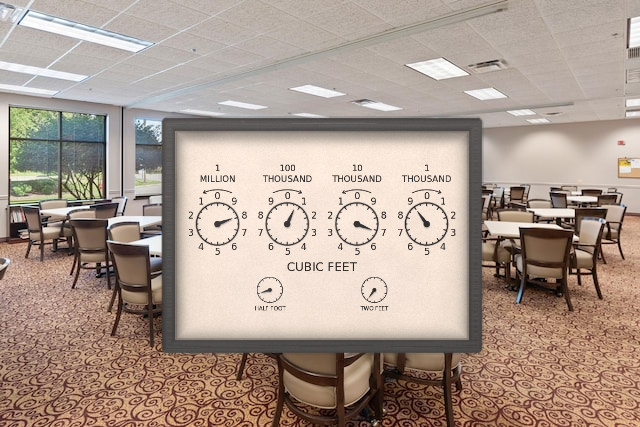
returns 806900 ft³
